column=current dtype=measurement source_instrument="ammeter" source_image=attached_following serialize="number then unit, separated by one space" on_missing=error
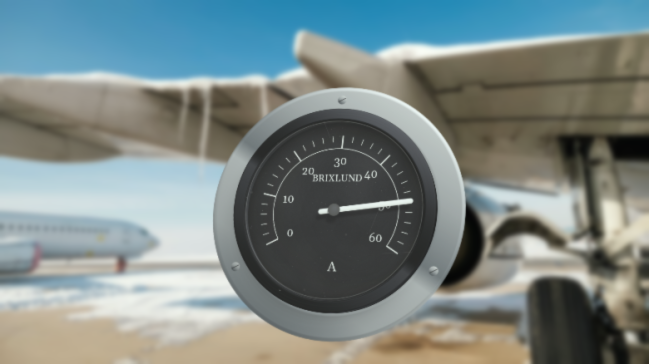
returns 50 A
